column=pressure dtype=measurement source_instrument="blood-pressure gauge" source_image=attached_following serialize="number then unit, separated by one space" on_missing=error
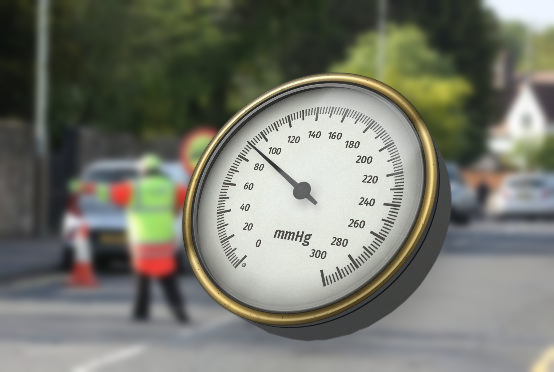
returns 90 mmHg
